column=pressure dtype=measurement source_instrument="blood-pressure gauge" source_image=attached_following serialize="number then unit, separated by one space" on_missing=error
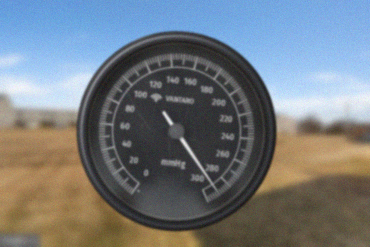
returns 290 mmHg
